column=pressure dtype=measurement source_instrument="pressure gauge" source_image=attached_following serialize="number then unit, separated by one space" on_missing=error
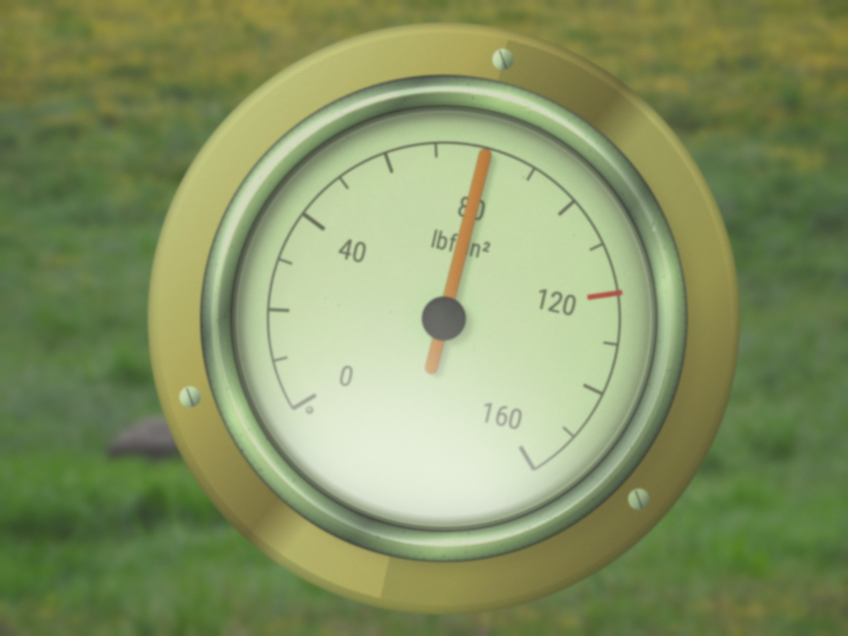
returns 80 psi
